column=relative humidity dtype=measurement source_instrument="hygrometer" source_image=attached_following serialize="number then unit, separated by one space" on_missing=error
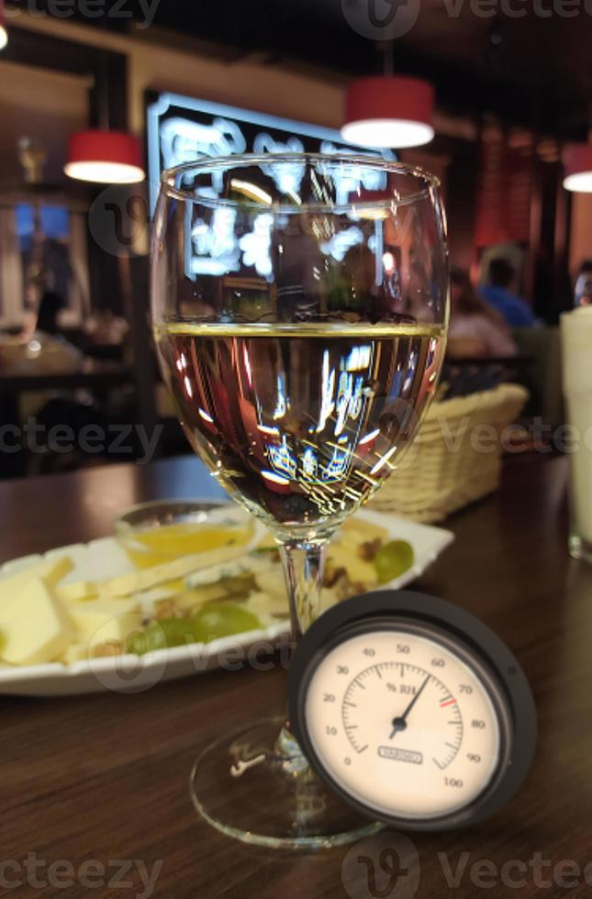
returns 60 %
